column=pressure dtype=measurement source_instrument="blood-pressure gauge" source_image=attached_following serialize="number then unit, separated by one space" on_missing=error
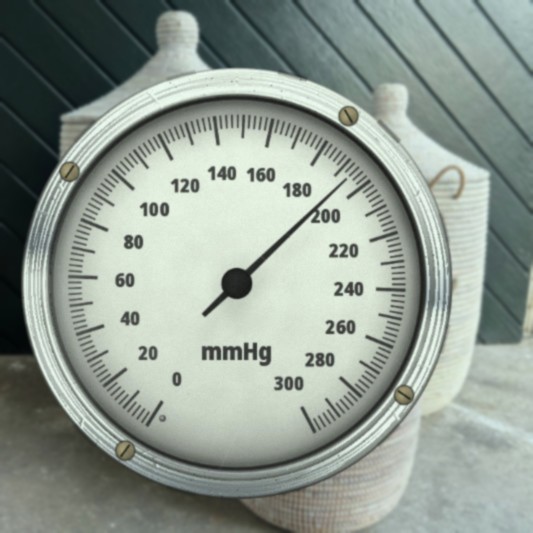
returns 194 mmHg
